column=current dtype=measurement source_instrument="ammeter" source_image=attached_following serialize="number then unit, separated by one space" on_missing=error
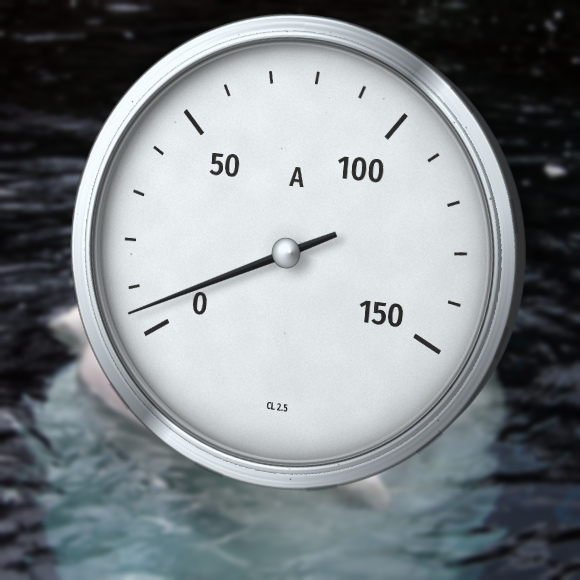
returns 5 A
